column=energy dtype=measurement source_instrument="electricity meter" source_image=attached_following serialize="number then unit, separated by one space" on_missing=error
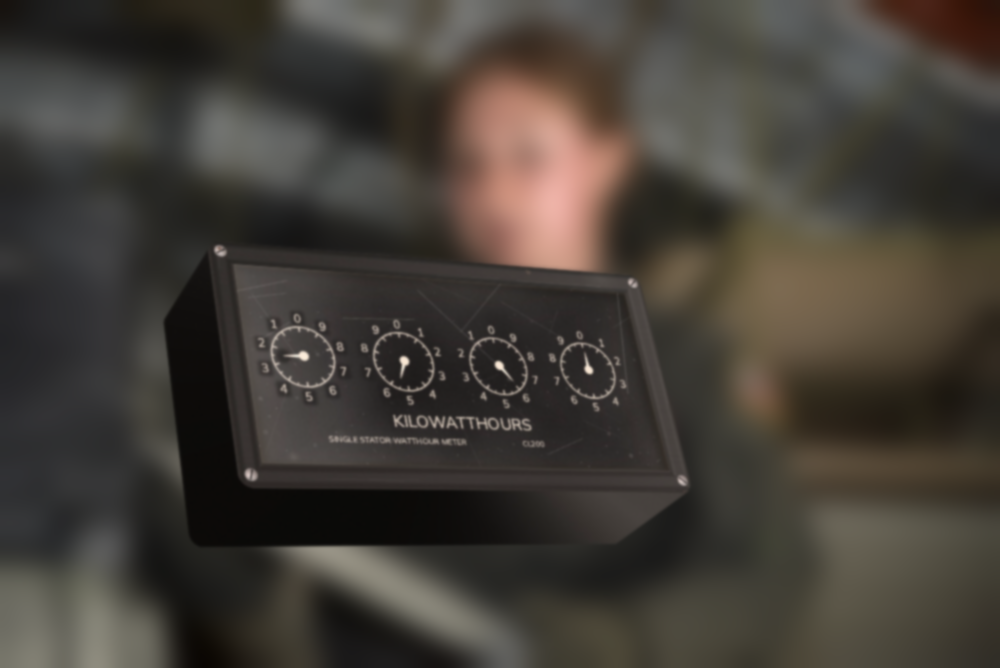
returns 2560 kWh
